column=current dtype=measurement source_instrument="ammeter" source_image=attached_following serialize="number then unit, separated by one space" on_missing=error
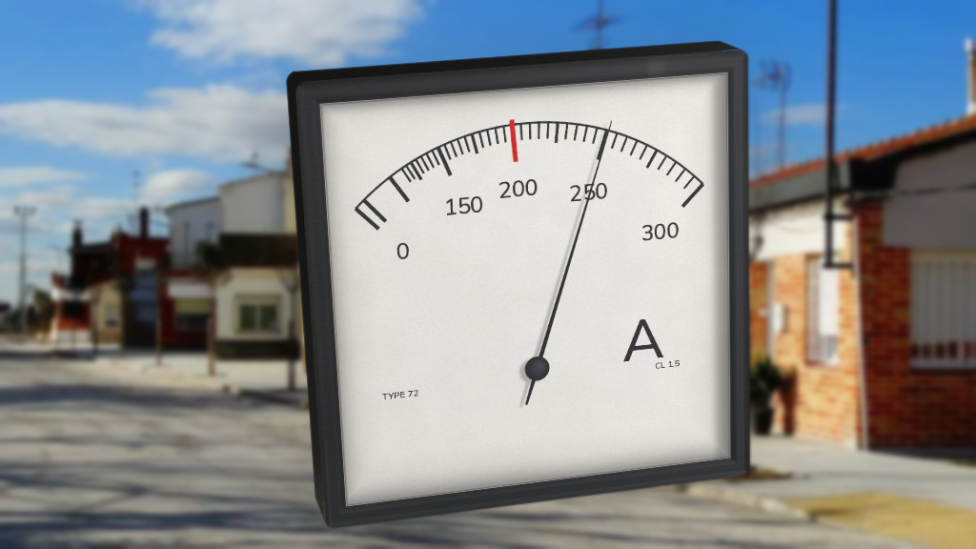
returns 250 A
